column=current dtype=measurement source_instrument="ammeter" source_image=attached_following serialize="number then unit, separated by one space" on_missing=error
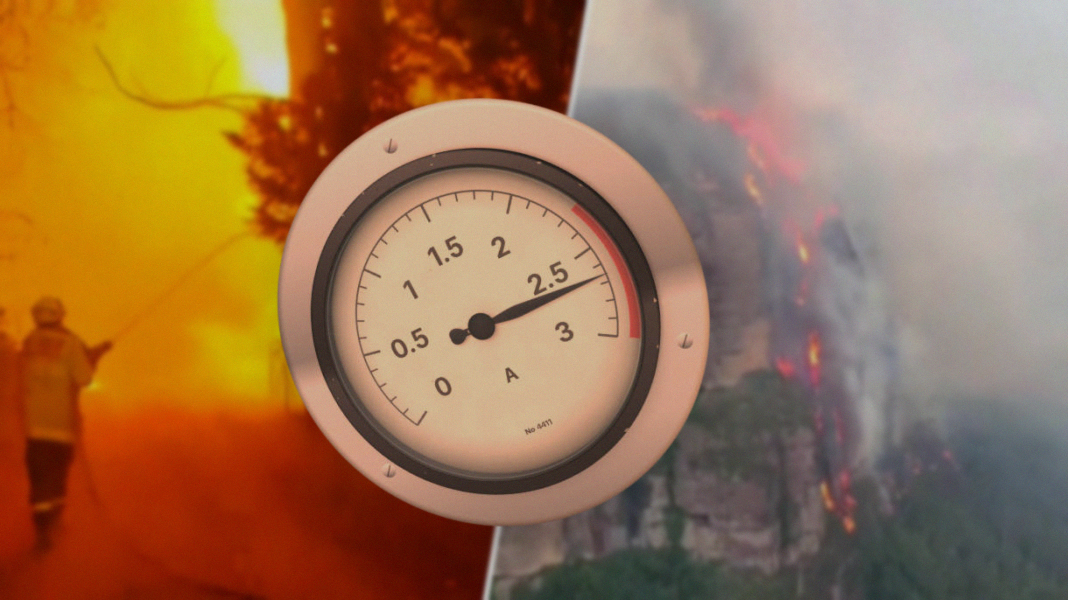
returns 2.65 A
